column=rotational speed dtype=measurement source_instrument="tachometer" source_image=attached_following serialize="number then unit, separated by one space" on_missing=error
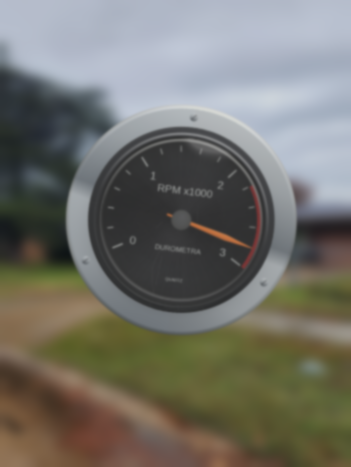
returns 2800 rpm
